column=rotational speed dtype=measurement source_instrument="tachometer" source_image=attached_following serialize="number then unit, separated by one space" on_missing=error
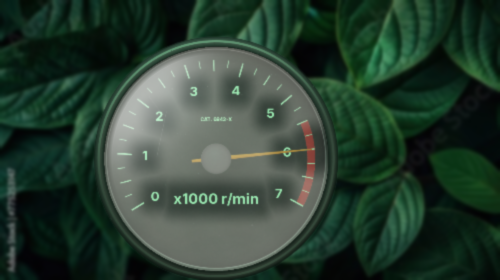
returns 6000 rpm
